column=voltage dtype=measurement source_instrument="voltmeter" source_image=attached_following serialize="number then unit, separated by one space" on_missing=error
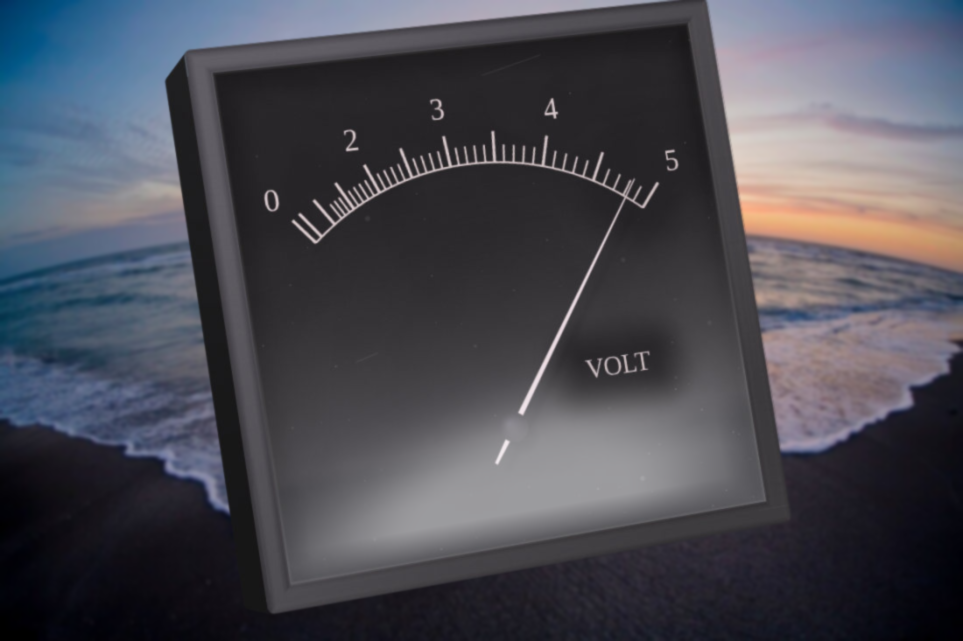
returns 4.8 V
